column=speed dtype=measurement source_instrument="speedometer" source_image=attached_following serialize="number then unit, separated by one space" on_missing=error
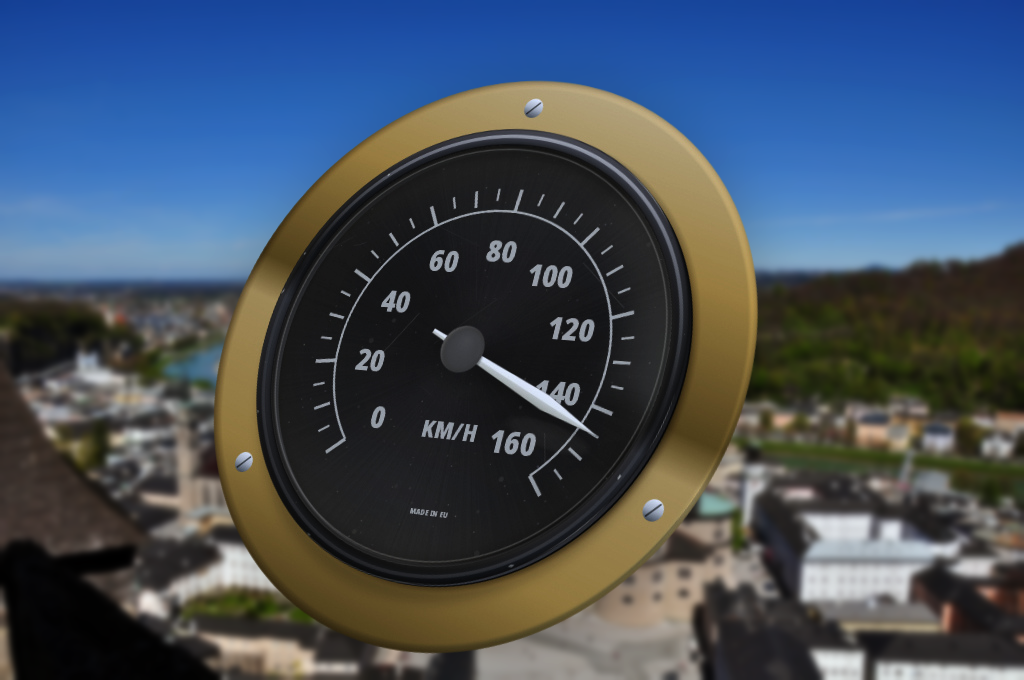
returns 145 km/h
